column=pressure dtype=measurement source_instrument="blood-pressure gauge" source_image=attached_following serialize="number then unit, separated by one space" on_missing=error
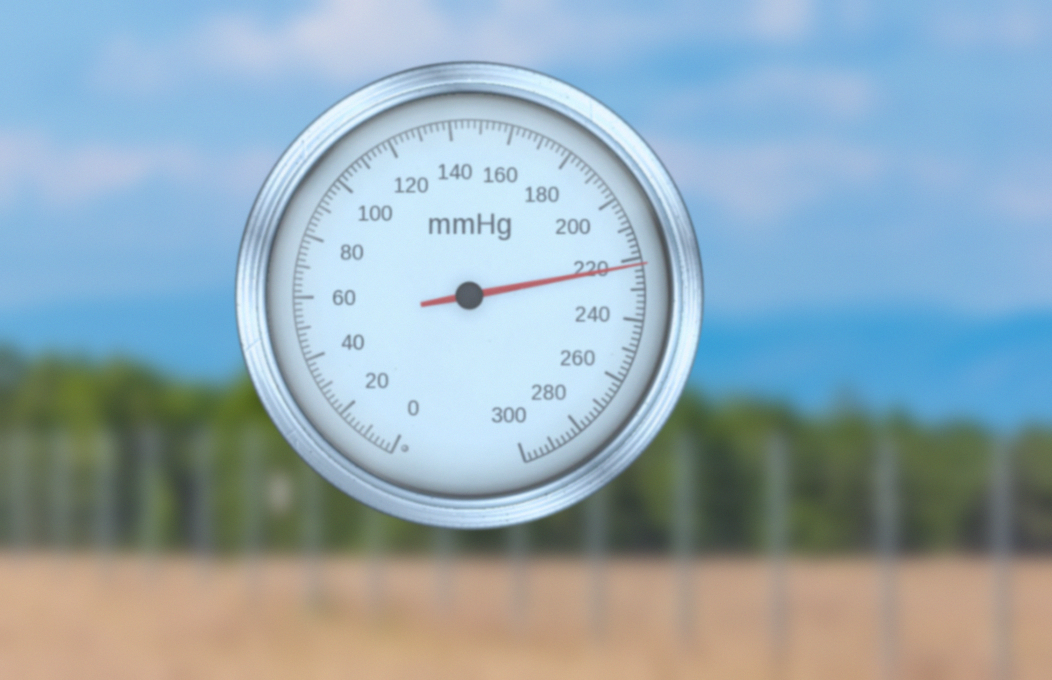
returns 222 mmHg
